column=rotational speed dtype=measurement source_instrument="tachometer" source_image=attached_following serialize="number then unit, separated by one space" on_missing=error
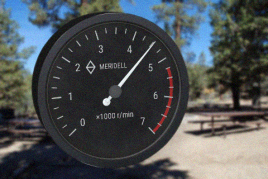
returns 4500 rpm
